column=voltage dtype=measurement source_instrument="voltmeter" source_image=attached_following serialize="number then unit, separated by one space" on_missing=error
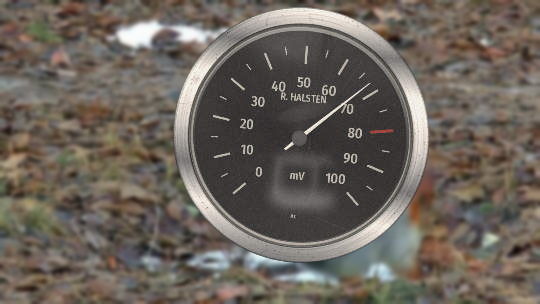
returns 67.5 mV
